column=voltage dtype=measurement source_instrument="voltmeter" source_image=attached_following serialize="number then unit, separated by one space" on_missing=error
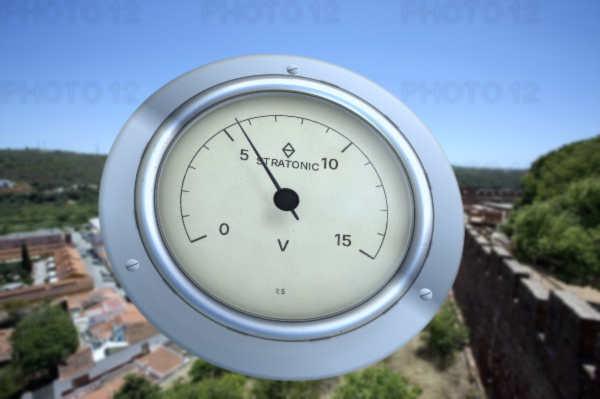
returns 5.5 V
